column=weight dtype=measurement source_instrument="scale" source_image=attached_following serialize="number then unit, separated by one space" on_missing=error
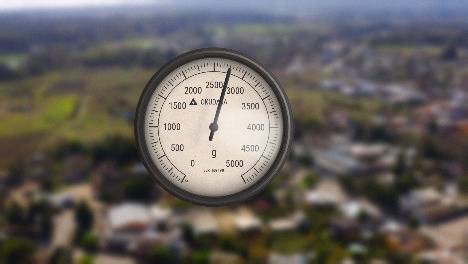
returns 2750 g
